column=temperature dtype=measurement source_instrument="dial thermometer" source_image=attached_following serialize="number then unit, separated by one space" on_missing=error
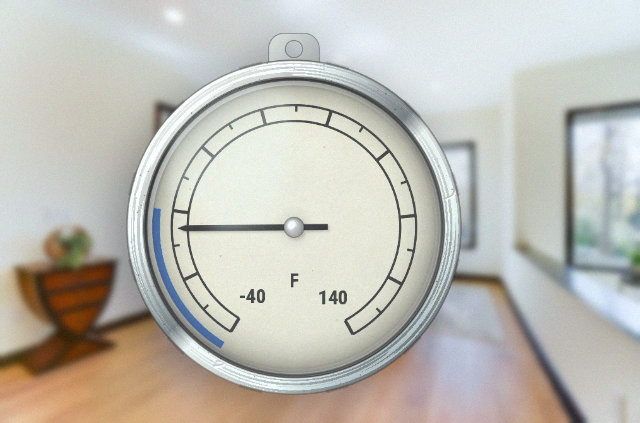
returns -5 °F
